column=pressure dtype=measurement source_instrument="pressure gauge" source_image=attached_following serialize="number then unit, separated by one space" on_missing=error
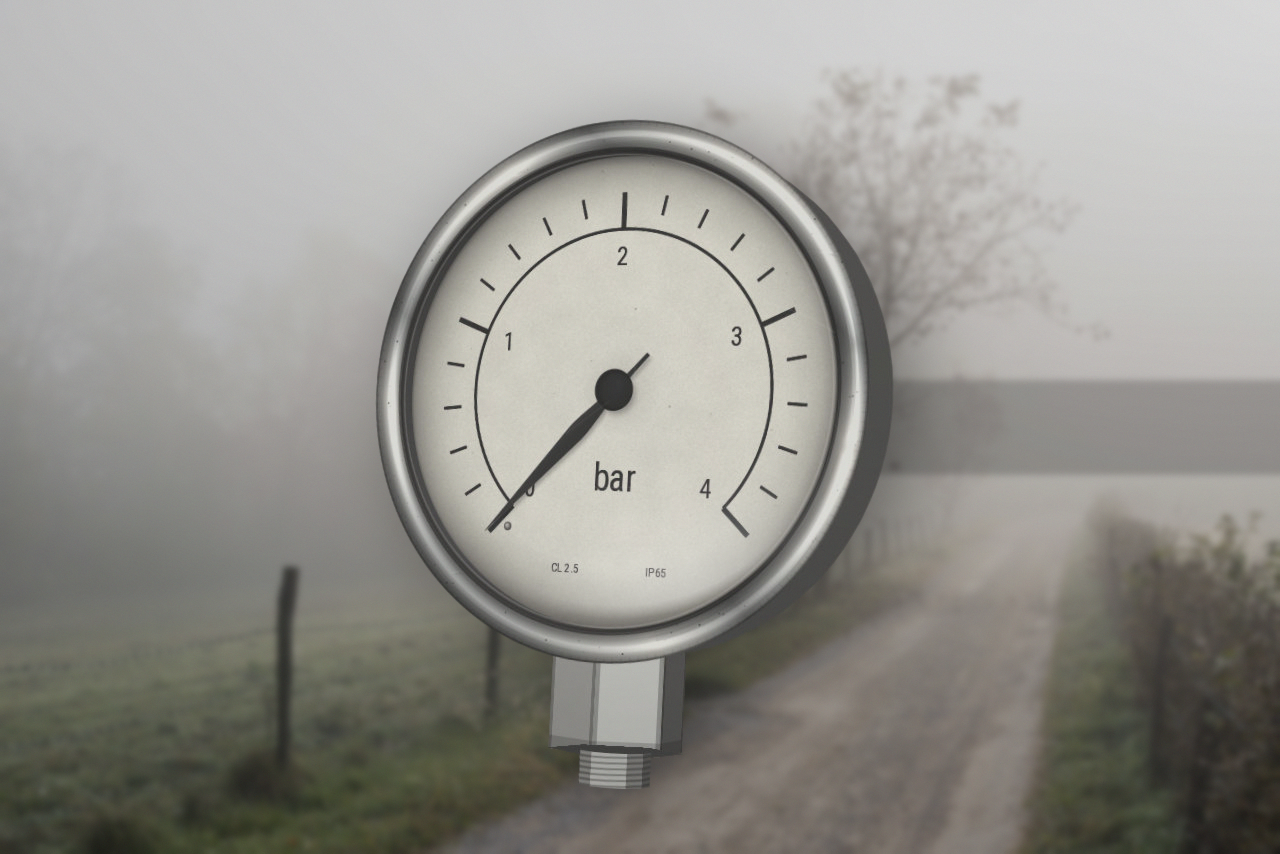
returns 0 bar
